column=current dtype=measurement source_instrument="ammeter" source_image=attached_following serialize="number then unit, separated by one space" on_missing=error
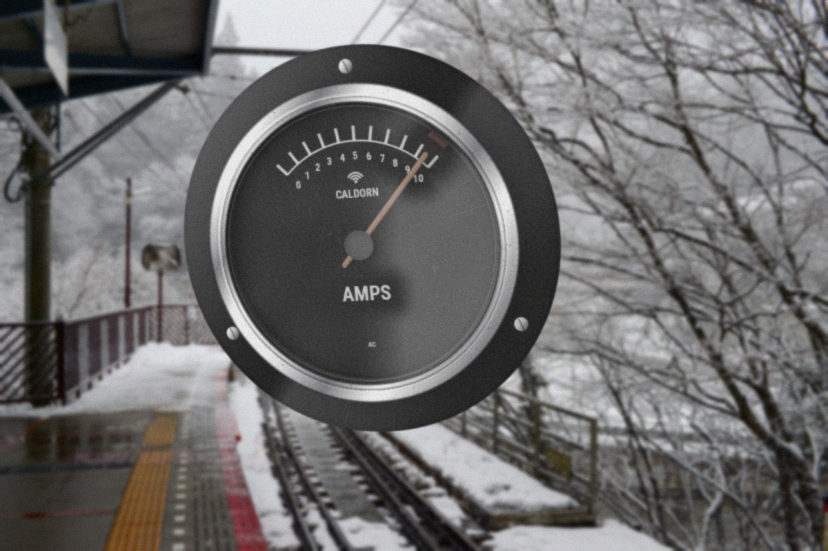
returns 9.5 A
